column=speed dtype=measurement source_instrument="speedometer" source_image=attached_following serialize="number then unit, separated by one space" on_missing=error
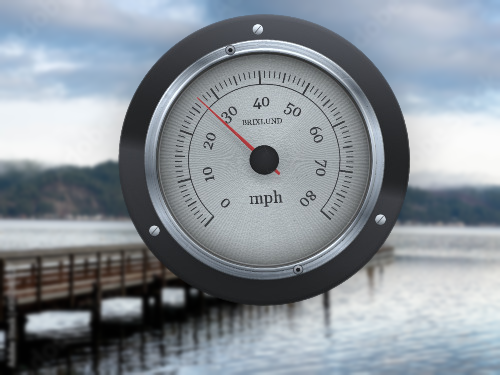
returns 27 mph
